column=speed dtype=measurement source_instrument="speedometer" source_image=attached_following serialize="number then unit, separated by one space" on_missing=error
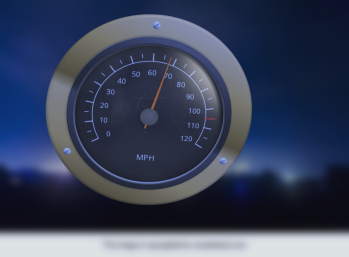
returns 67.5 mph
